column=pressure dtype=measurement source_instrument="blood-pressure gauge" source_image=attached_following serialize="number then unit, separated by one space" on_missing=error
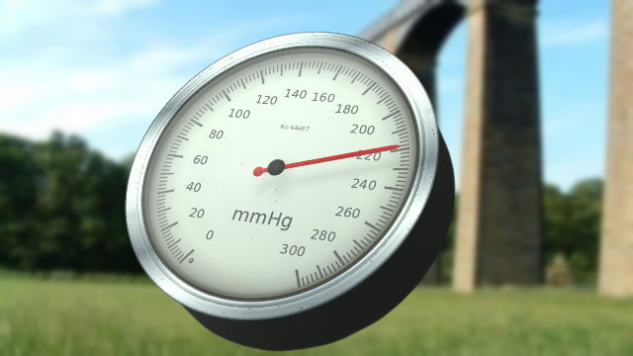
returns 220 mmHg
